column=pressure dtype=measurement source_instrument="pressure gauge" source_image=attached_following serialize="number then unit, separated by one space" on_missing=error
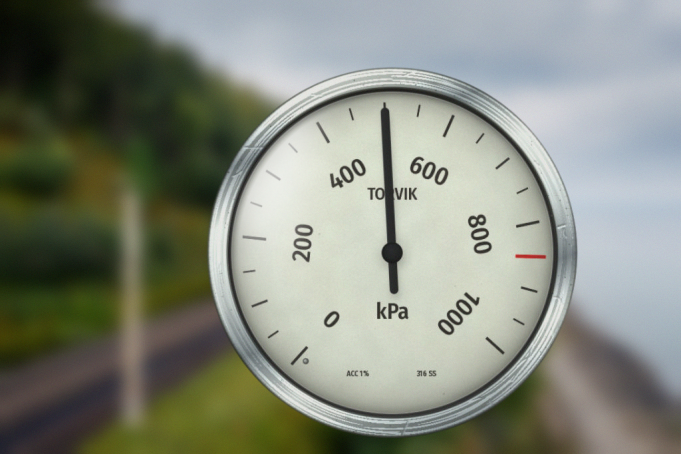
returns 500 kPa
